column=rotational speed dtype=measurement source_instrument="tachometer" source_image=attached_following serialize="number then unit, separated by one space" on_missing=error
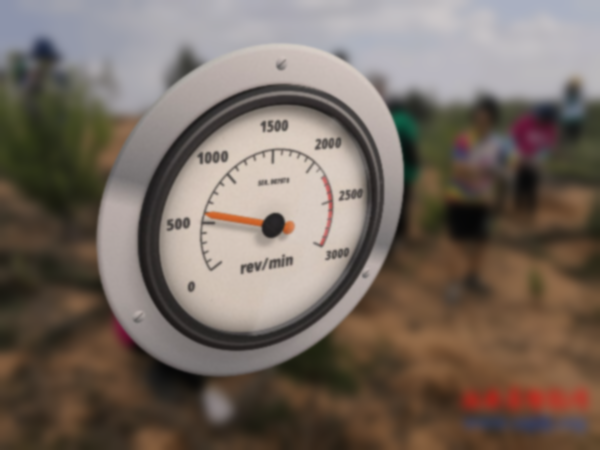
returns 600 rpm
